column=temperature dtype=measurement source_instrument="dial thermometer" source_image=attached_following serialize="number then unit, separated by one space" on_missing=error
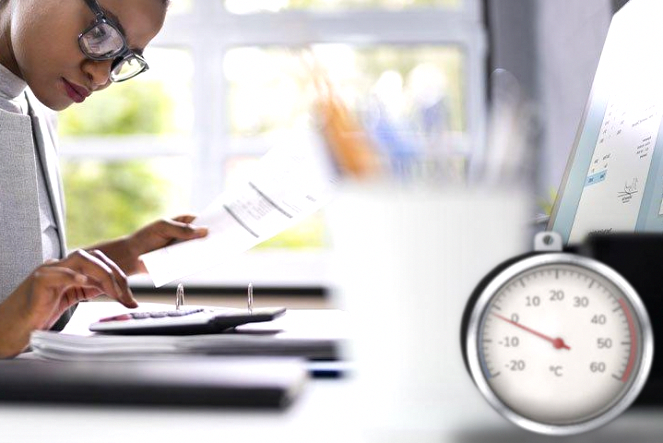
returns -2 °C
